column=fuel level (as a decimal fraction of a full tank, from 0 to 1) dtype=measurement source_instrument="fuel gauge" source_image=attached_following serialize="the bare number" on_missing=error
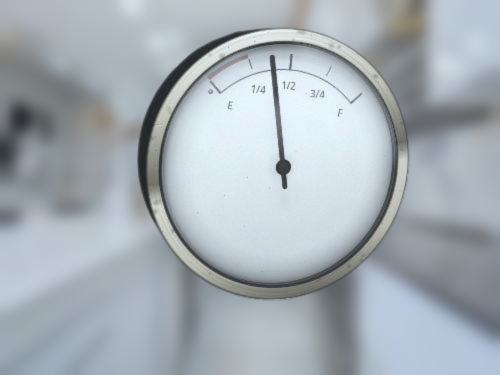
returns 0.375
